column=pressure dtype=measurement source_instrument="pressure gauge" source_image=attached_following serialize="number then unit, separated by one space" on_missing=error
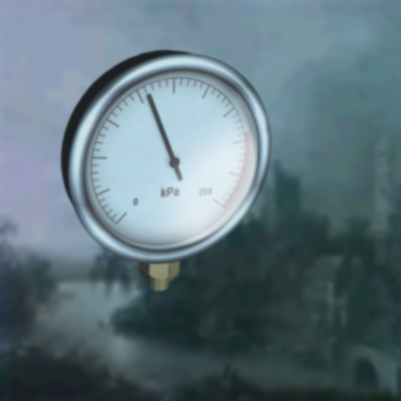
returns 105 kPa
